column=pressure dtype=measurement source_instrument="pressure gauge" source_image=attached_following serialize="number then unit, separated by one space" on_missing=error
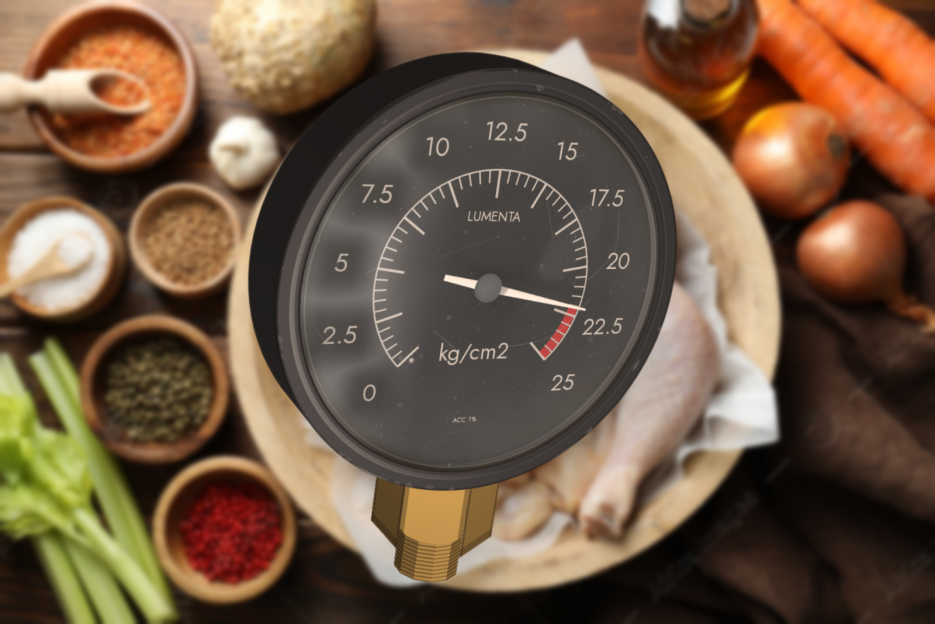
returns 22 kg/cm²
